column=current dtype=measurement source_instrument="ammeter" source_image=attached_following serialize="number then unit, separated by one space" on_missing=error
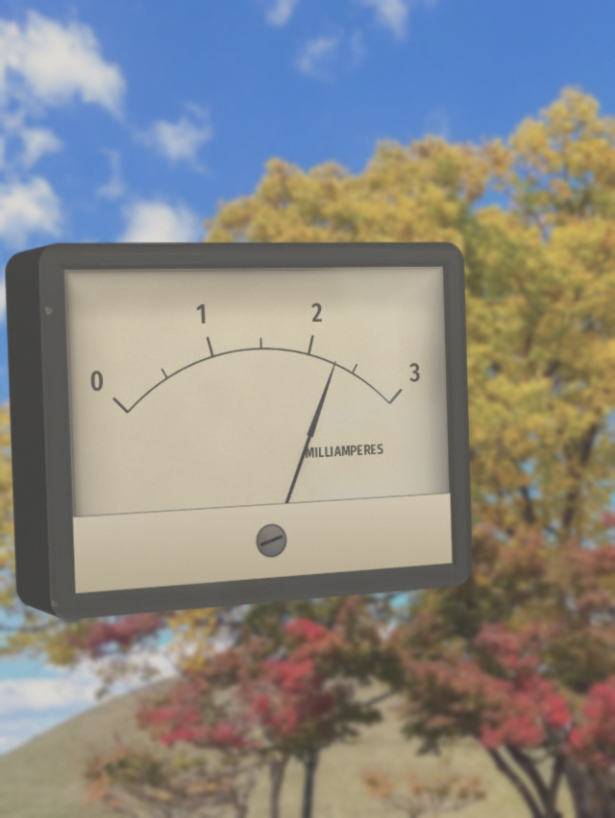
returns 2.25 mA
